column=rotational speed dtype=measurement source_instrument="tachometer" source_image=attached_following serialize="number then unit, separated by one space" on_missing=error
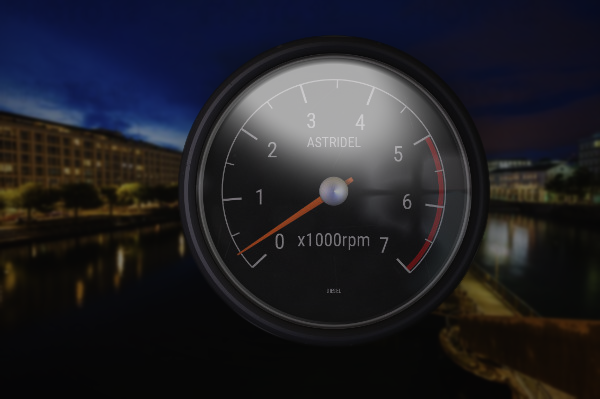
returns 250 rpm
